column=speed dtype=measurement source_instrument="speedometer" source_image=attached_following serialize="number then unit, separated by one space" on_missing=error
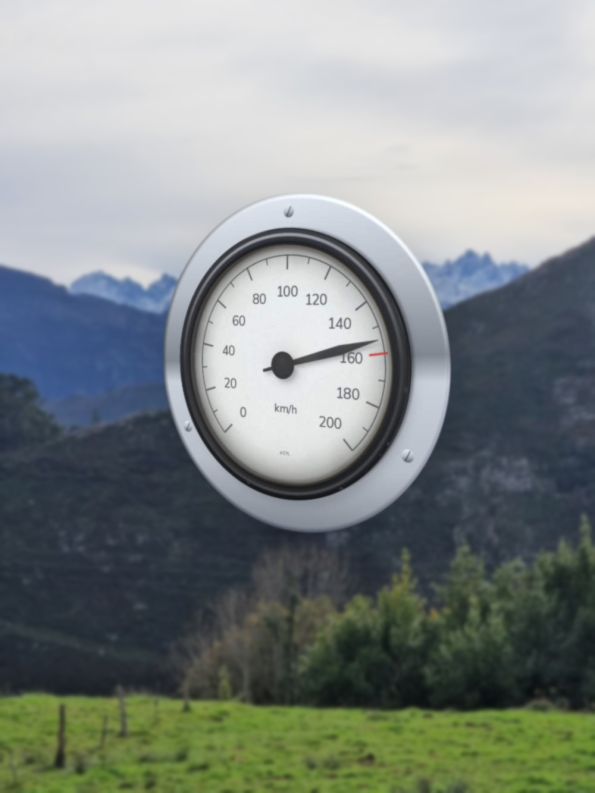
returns 155 km/h
